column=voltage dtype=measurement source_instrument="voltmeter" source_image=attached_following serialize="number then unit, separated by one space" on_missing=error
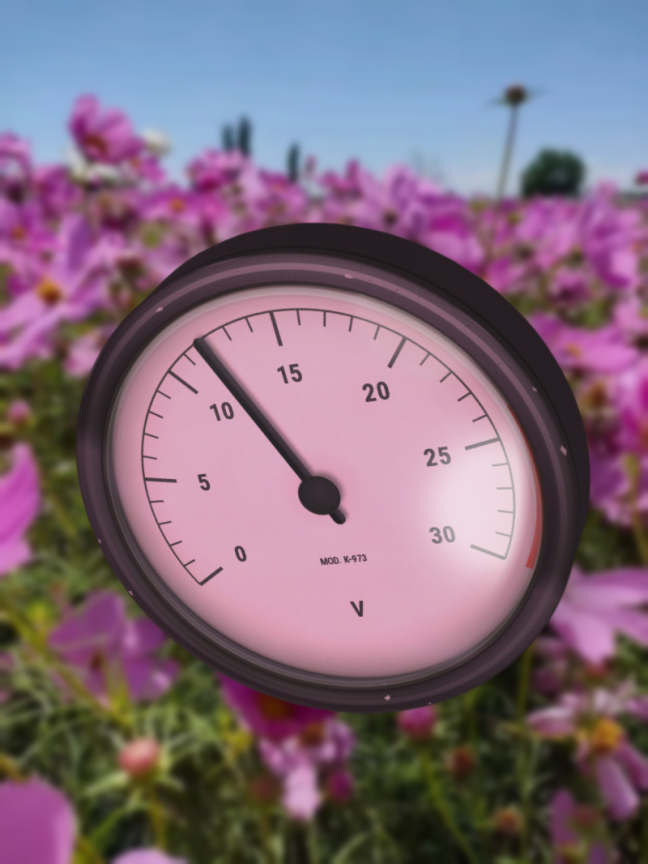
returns 12 V
